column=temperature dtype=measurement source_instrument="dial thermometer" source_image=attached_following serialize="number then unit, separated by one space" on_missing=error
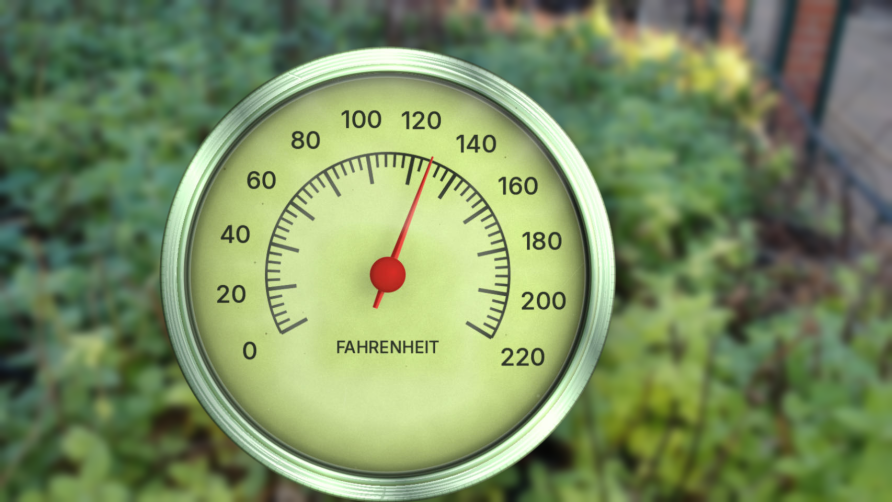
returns 128 °F
